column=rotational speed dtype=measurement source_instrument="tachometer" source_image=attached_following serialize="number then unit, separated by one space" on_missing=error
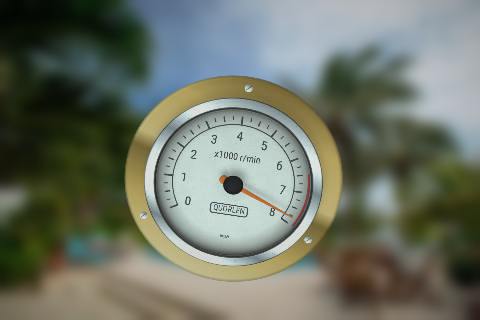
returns 7750 rpm
